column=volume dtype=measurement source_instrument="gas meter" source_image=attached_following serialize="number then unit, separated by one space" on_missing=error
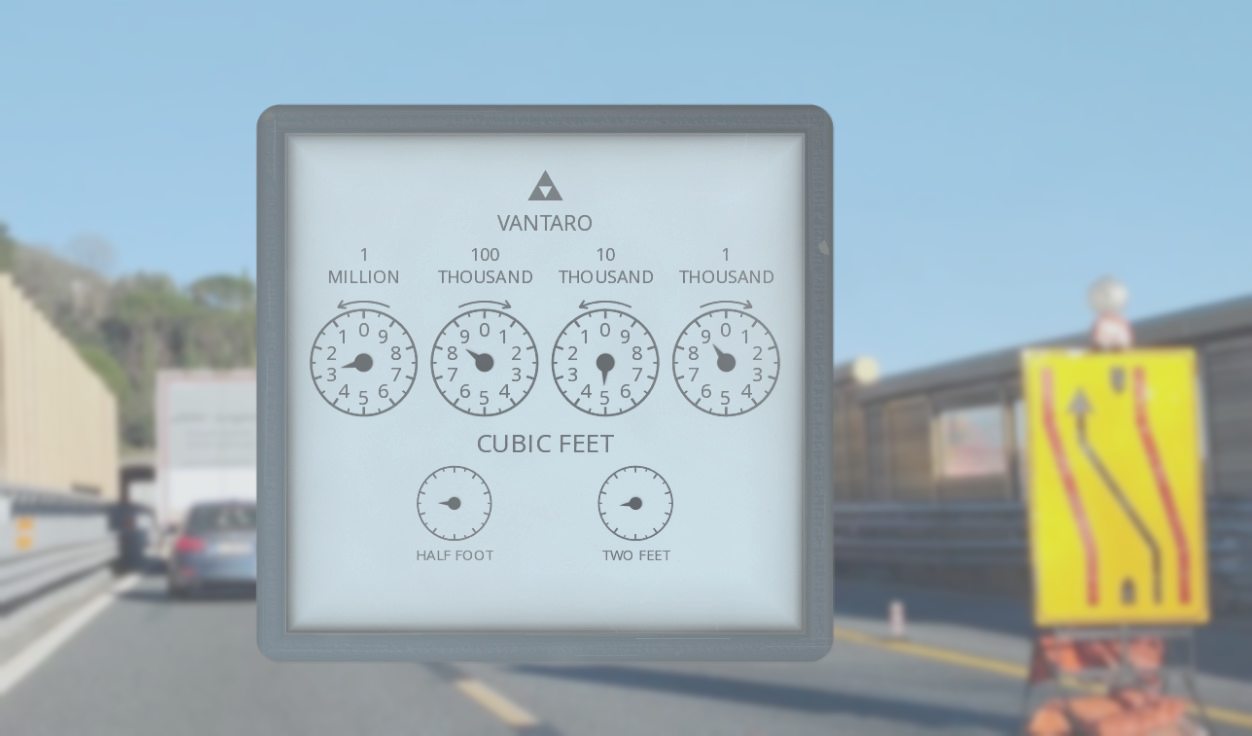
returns 284900 ft³
